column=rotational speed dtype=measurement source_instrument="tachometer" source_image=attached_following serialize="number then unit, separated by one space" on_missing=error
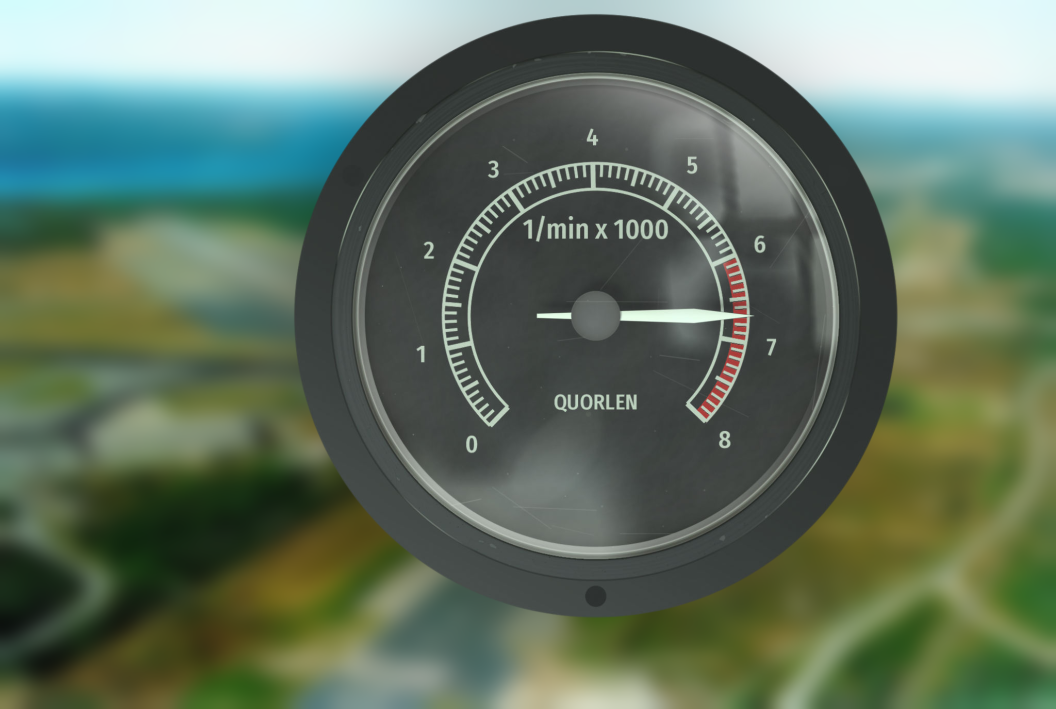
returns 6700 rpm
